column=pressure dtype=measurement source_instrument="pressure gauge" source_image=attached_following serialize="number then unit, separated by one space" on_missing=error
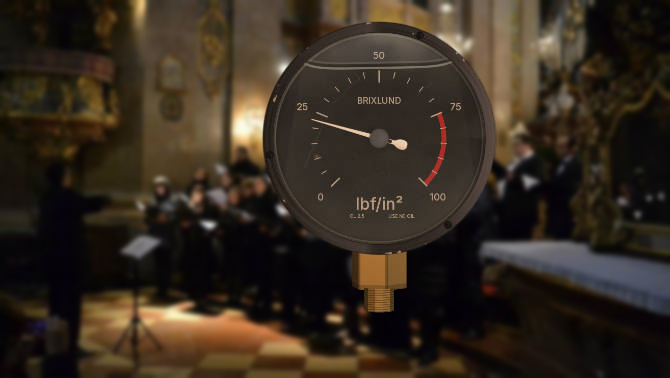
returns 22.5 psi
